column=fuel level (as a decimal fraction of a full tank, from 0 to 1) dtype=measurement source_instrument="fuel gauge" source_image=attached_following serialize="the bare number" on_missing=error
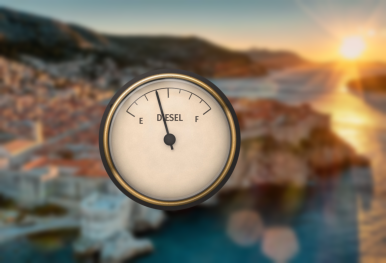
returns 0.375
